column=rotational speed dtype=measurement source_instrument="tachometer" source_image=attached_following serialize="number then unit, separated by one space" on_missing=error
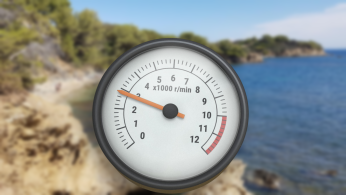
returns 2800 rpm
